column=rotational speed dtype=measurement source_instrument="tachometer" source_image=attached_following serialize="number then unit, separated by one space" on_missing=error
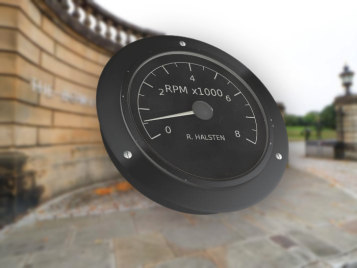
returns 500 rpm
